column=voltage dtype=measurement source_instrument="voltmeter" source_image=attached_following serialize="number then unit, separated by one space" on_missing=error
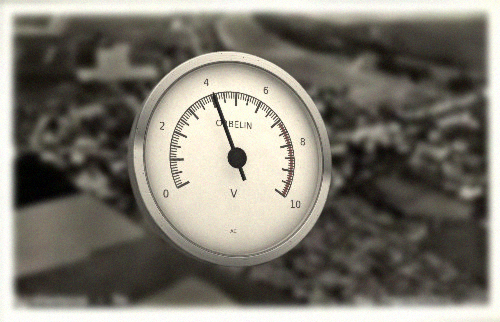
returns 4 V
